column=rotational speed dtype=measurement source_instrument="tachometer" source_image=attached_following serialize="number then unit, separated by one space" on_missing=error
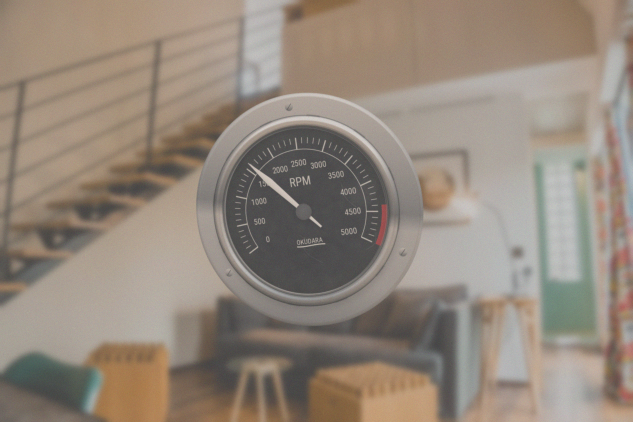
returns 1600 rpm
